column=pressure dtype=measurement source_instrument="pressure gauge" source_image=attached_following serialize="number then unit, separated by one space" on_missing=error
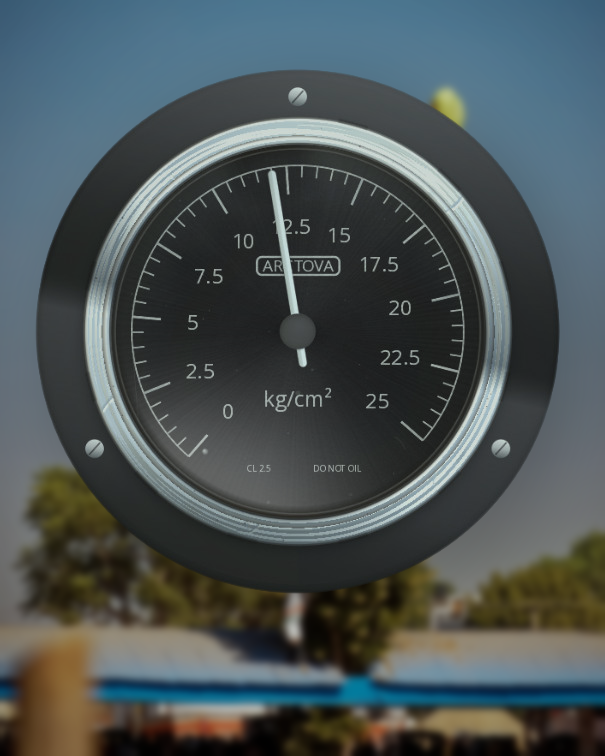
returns 12 kg/cm²
